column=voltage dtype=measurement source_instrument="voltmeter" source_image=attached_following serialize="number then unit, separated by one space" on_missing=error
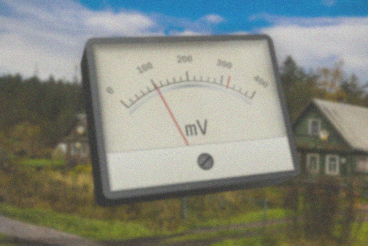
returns 100 mV
